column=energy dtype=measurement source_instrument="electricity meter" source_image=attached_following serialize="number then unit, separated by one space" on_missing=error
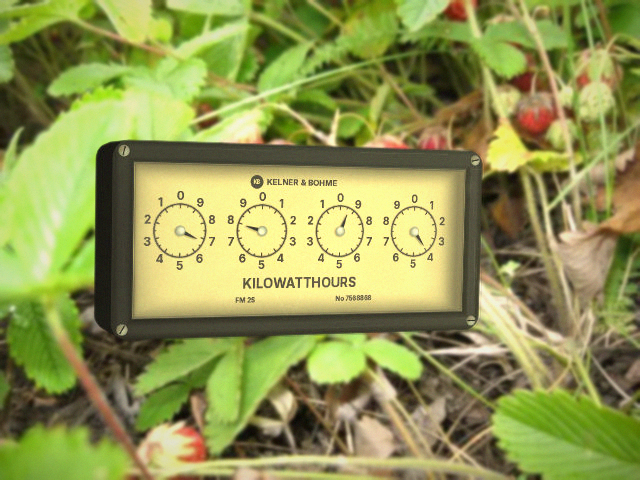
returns 6794 kWh
